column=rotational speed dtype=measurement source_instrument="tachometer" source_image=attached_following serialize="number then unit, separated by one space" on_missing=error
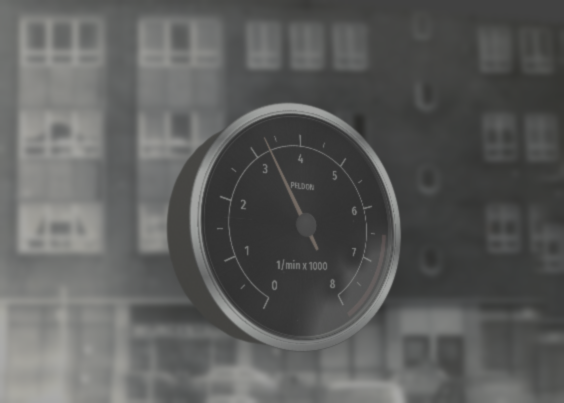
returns 3250 rpm
